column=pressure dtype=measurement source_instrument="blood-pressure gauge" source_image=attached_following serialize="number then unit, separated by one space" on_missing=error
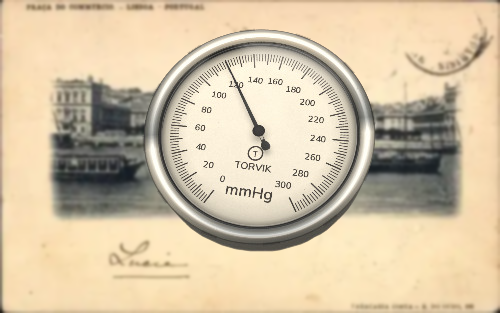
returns 120 mmHg
